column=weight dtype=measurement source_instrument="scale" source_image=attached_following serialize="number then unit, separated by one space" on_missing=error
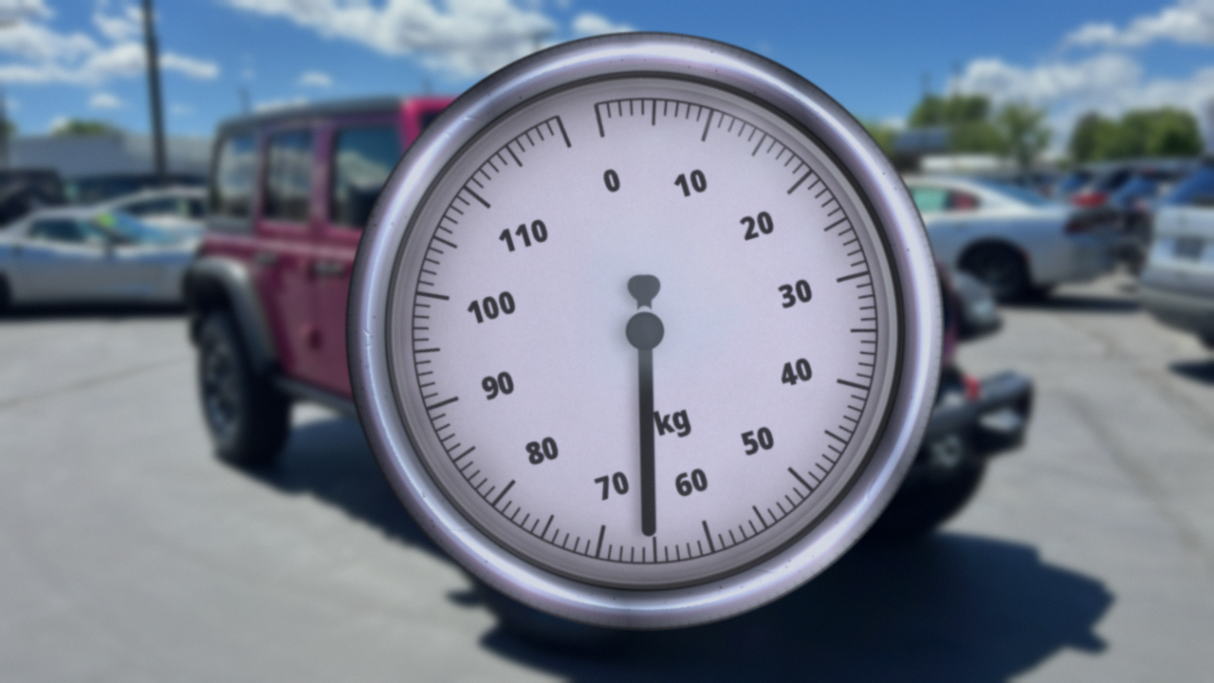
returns 65.5 kg
